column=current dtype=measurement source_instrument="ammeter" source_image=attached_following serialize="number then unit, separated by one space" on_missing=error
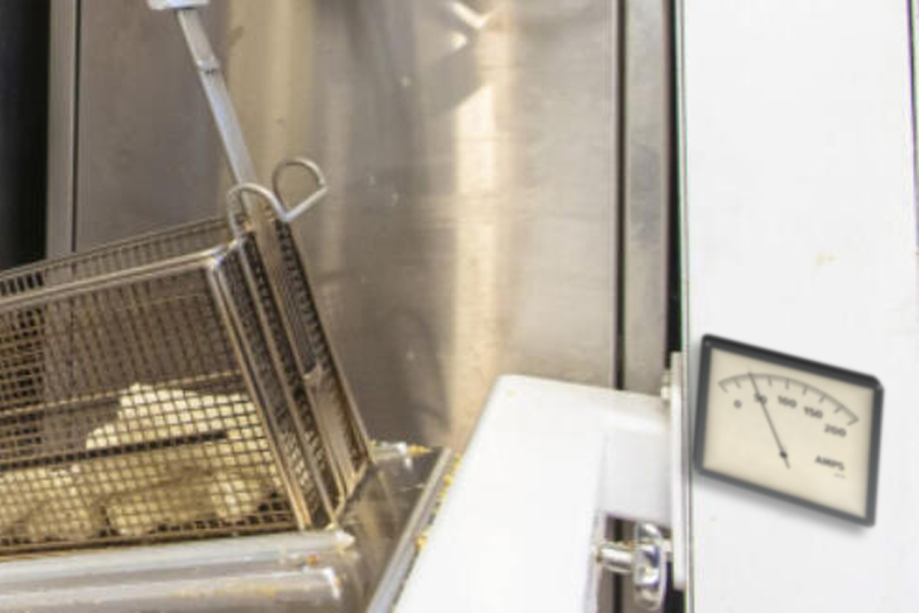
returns 50 A
